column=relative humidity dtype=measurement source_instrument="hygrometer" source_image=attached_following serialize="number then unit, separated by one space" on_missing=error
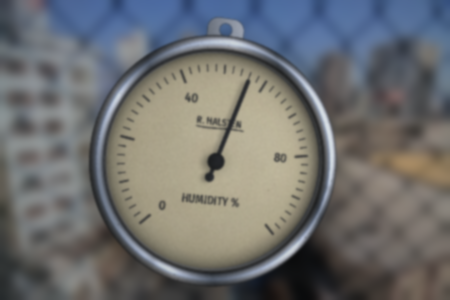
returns 56 %
